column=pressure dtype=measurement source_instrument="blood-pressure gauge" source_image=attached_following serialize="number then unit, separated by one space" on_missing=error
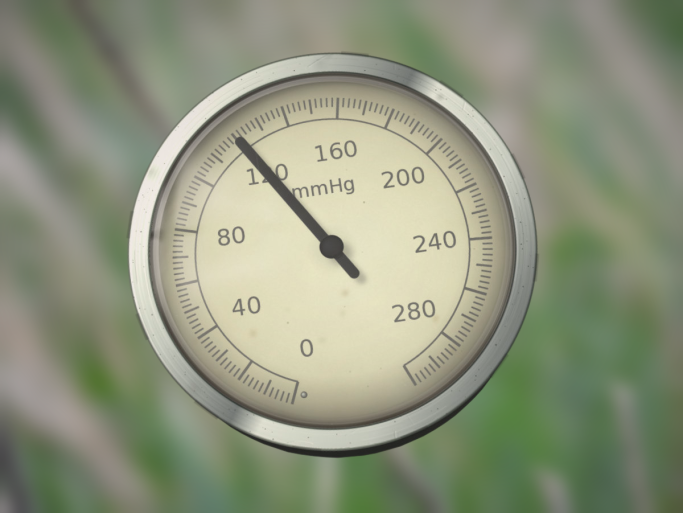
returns 120 mmHg
